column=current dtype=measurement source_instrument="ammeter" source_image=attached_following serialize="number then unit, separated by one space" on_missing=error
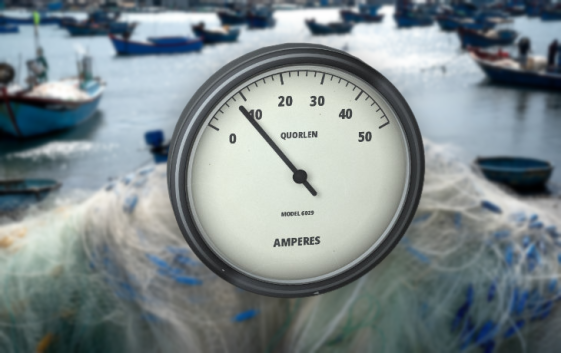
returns 8 A
